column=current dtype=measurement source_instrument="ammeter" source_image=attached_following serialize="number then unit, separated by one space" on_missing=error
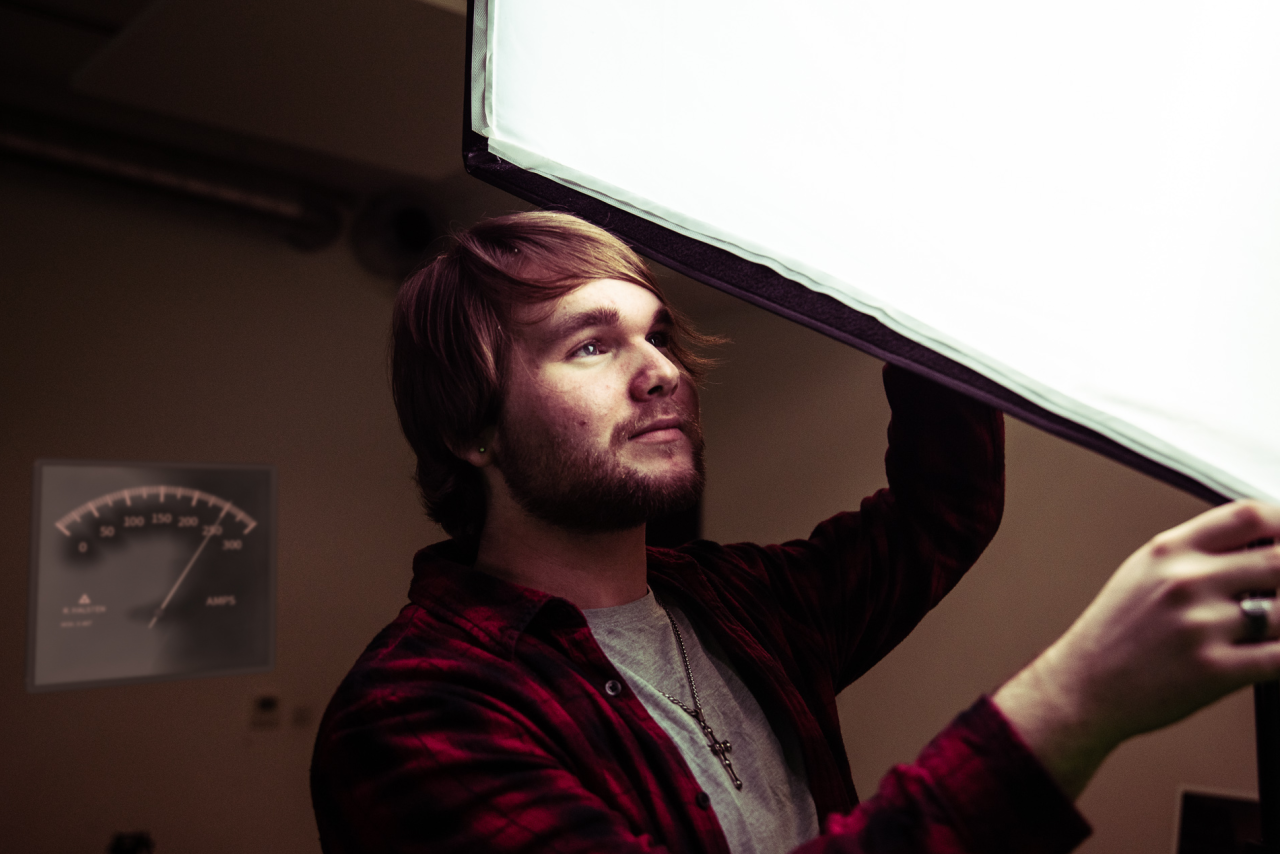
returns 250 A
